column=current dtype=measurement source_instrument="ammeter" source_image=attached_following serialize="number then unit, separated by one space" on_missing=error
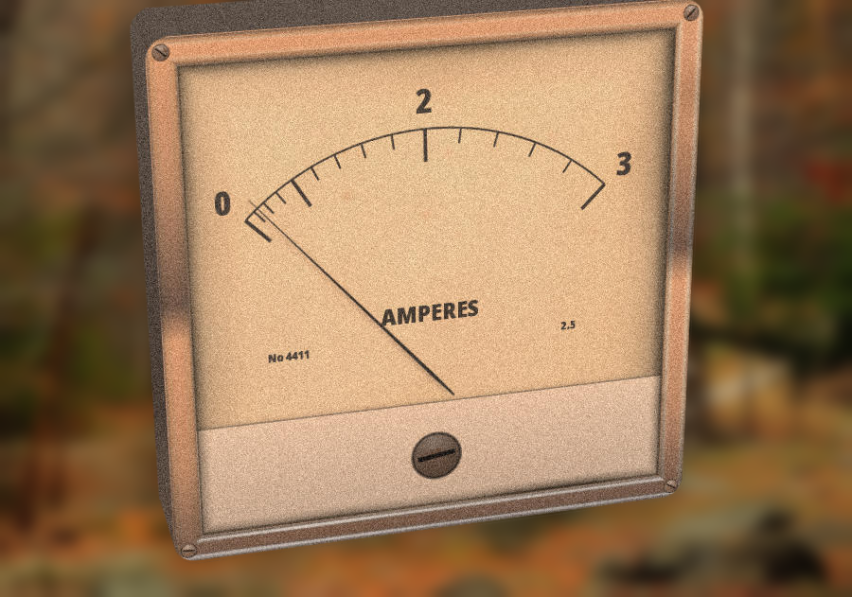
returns 0.5 A
